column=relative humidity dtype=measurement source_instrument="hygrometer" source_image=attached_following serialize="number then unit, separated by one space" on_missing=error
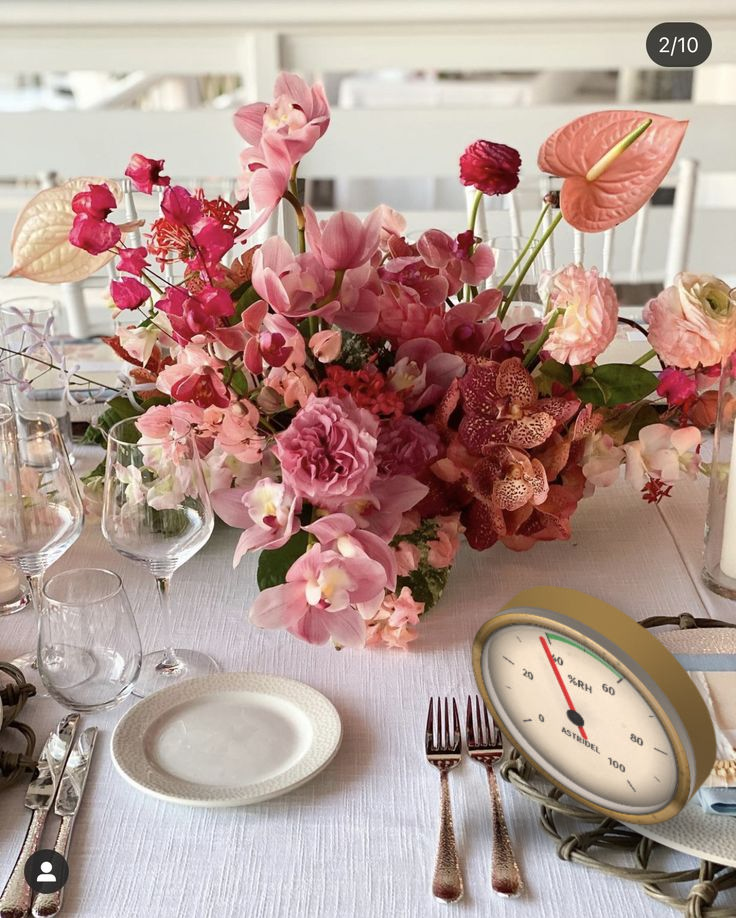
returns 40 %
